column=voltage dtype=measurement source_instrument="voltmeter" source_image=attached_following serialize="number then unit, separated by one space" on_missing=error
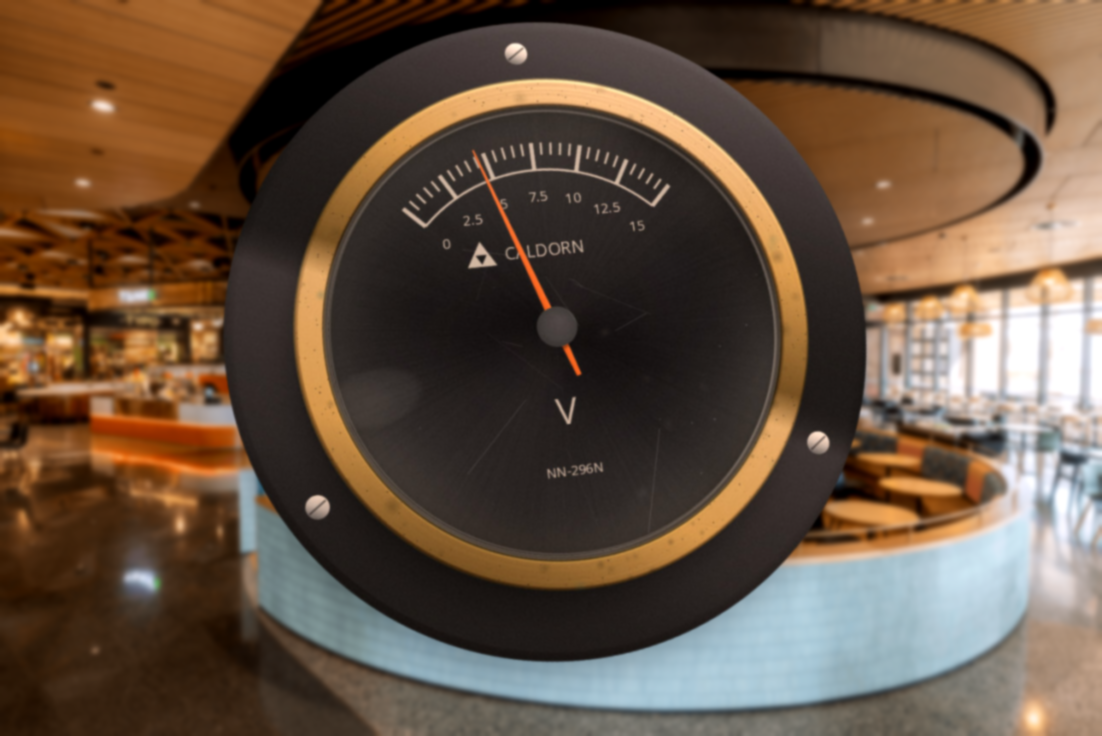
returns 4.5 V
